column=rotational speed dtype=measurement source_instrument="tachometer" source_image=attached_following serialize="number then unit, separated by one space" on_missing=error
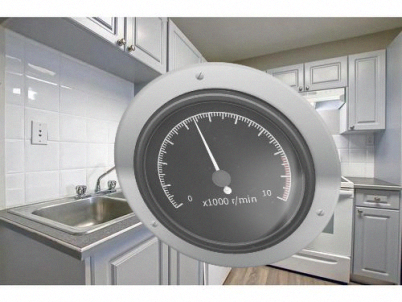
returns 4500 rpm
